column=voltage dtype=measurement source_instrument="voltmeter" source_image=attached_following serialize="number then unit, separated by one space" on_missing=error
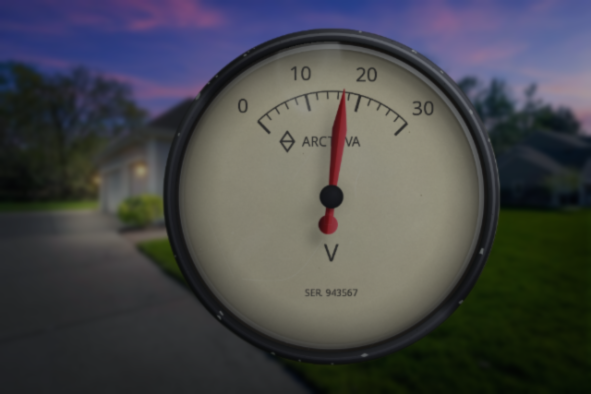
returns 17 V
